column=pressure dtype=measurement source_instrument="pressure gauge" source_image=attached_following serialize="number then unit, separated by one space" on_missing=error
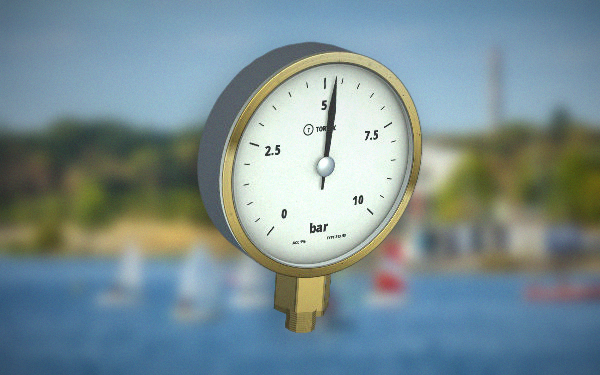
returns 5.25 bar
